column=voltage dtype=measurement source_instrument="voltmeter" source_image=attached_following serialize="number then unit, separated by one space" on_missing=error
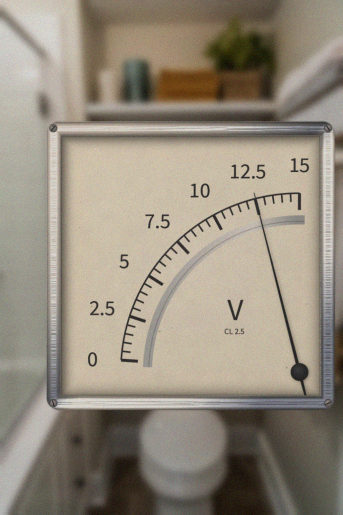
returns 12.5 V
